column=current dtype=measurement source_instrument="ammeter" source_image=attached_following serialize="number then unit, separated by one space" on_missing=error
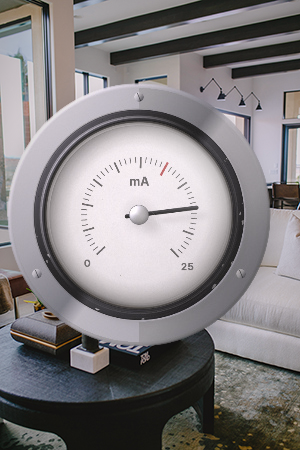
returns 20 mA
